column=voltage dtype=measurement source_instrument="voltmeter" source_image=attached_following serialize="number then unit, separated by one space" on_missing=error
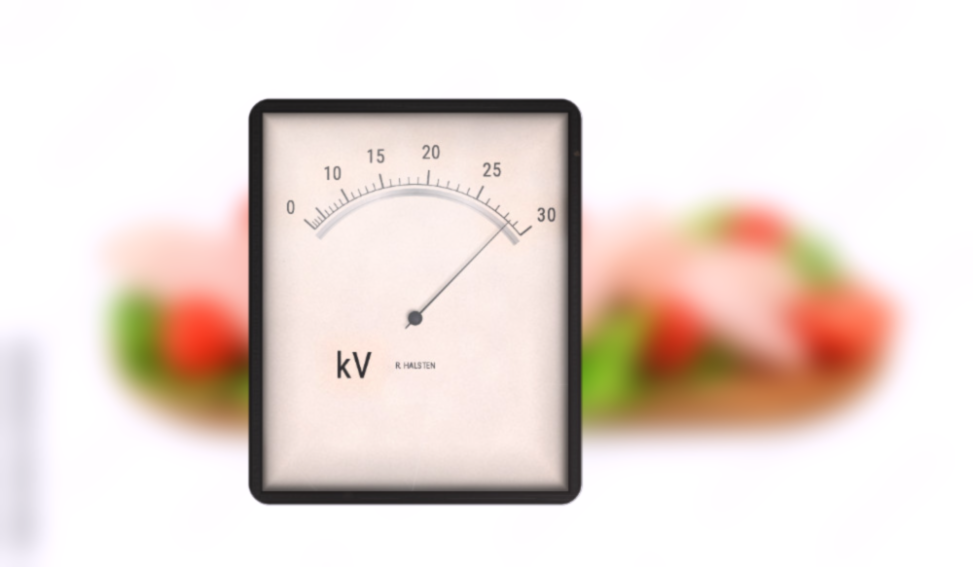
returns 28.5 kV
